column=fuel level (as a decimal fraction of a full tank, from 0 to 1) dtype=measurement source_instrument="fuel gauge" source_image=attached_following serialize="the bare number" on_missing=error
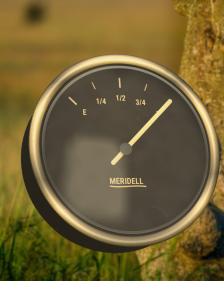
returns 1
